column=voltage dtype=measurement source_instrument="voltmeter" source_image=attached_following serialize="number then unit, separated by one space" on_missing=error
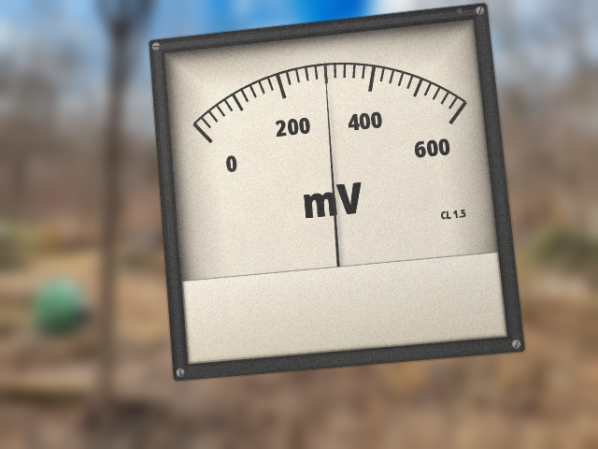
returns 300 mV
